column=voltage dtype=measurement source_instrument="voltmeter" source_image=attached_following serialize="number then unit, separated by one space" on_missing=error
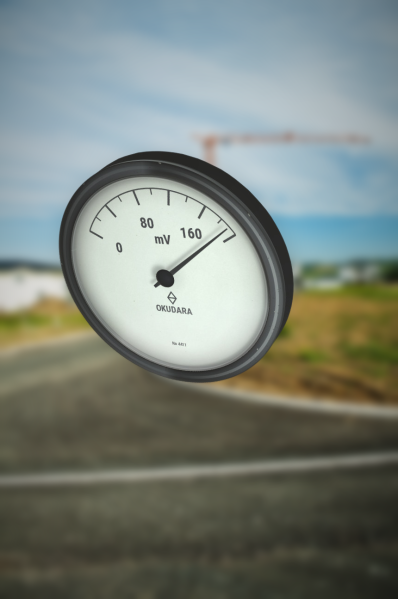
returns 190 mV
